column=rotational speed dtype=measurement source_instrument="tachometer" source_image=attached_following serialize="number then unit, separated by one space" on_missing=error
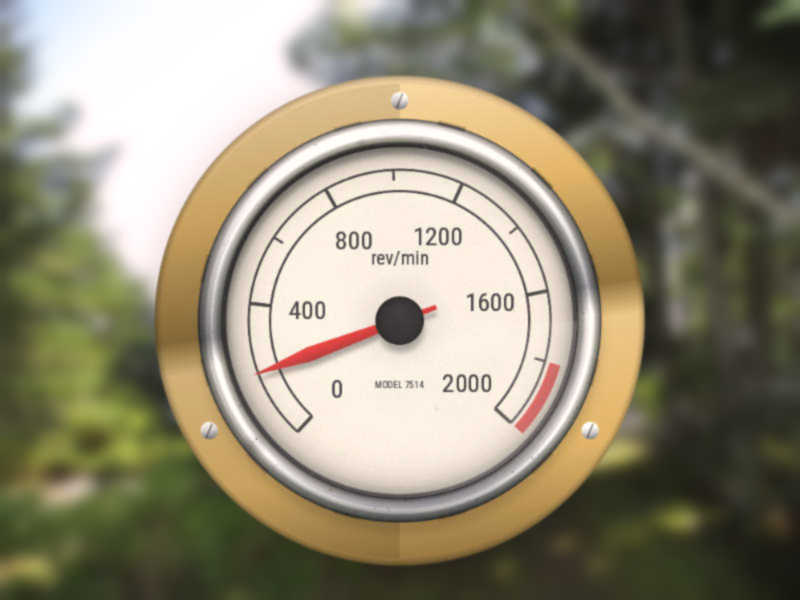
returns 200 rpm
